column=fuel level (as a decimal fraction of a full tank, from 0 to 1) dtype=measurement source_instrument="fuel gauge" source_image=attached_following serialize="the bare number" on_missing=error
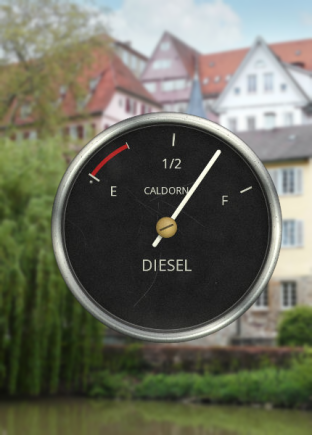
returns 0.75
